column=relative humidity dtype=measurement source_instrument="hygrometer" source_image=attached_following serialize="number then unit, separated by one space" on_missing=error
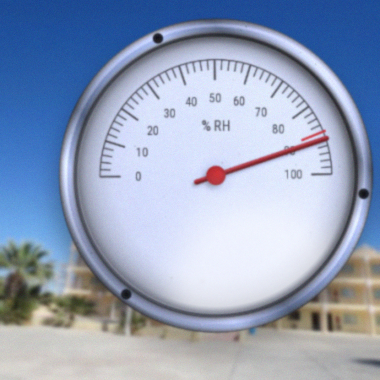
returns 90 %
